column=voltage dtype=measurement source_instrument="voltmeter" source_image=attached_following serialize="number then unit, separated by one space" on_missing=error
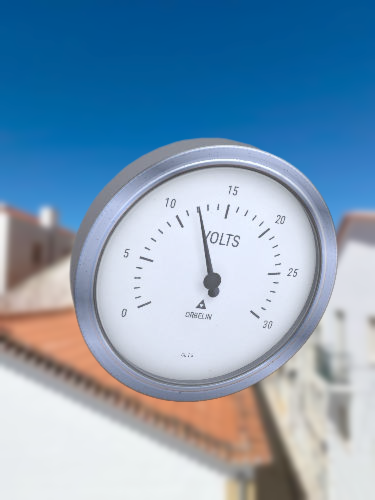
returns 12 V
